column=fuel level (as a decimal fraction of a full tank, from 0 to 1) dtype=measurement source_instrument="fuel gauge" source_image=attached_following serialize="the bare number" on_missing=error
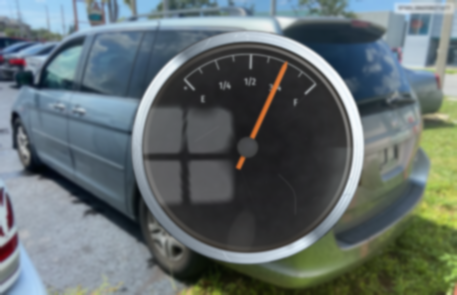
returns 0.75
